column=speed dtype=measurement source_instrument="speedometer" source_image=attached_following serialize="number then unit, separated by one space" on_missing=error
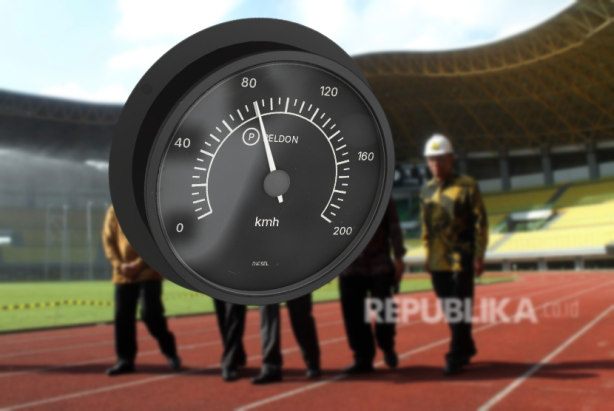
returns 80 km/h
